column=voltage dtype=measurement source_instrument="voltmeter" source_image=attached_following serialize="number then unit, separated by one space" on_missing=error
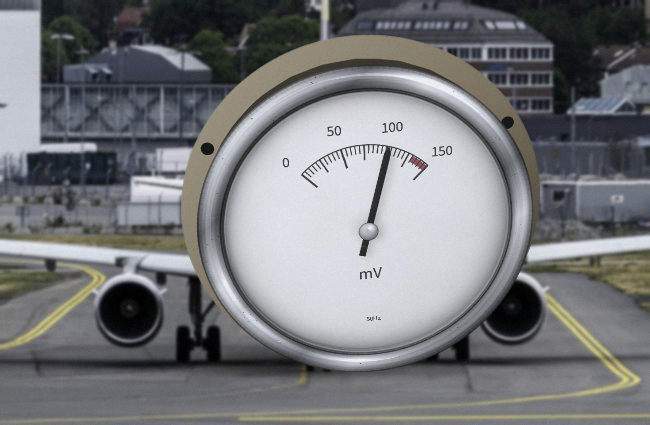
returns 100 mV
